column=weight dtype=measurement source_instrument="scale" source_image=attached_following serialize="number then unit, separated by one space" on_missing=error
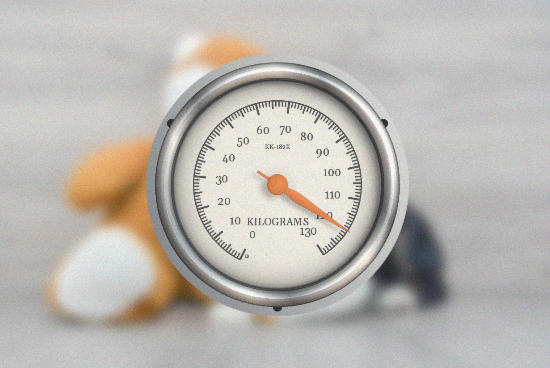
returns 120 kg
